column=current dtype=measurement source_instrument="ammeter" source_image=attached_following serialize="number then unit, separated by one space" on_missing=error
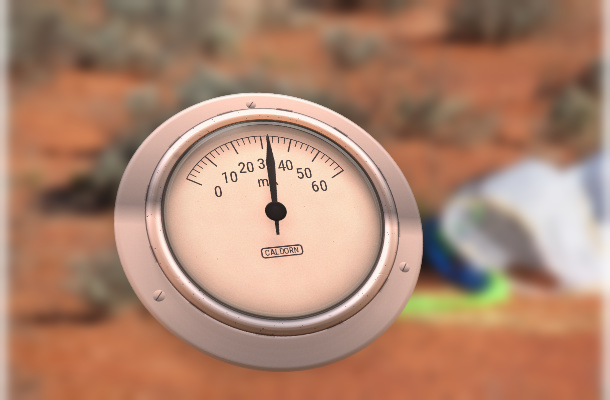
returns 32 mA
